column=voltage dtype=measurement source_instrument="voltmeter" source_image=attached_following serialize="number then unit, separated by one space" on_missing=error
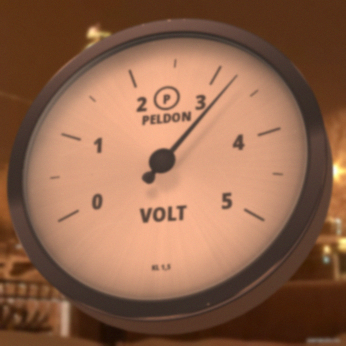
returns 3.25 V
